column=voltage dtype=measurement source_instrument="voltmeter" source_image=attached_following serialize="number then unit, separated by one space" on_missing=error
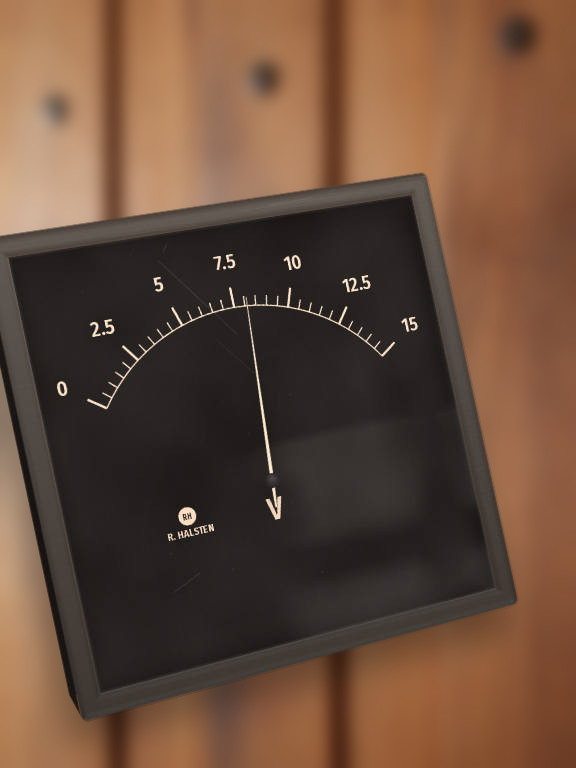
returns 8 V
